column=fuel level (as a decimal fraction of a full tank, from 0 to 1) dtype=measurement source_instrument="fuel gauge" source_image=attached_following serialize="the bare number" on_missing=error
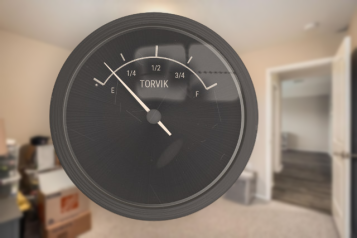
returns 0.125
